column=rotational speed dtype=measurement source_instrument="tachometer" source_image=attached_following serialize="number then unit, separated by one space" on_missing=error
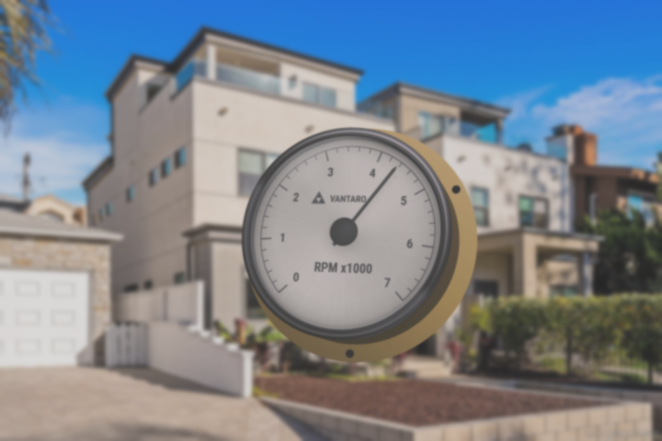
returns 4400 rpm
